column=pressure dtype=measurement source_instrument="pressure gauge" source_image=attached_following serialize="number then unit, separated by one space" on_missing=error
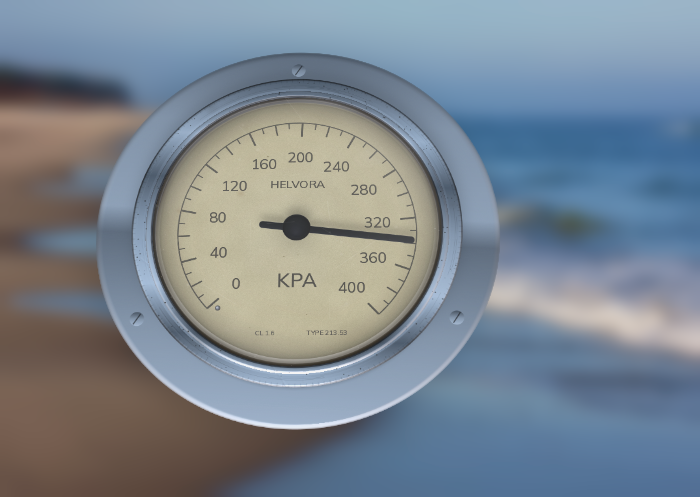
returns 340 kPa
